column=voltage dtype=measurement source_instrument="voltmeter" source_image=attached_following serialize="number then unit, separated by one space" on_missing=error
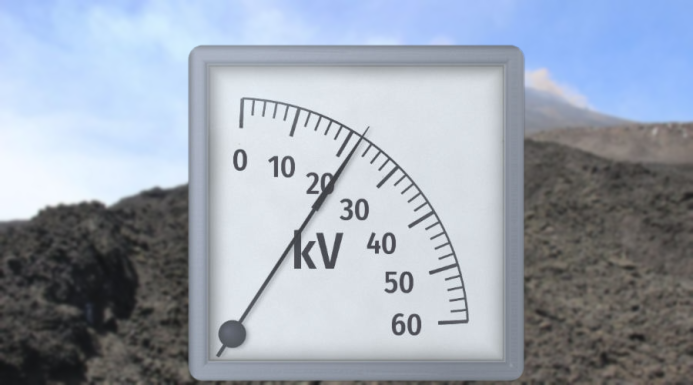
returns 22 kV
